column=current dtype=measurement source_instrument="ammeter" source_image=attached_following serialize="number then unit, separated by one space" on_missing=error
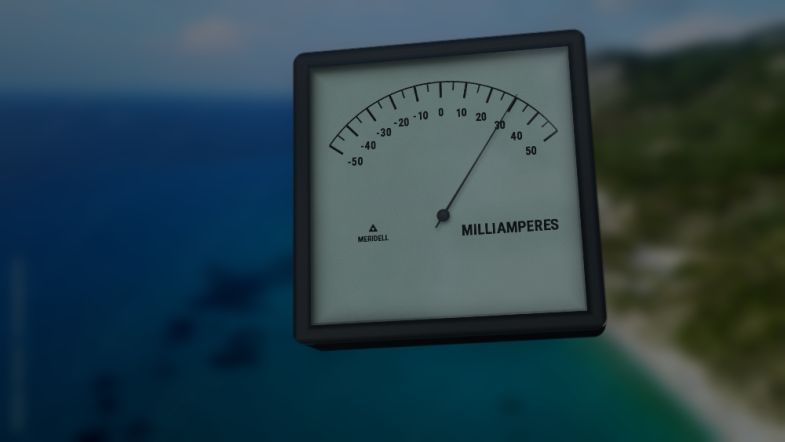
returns 30 mA
